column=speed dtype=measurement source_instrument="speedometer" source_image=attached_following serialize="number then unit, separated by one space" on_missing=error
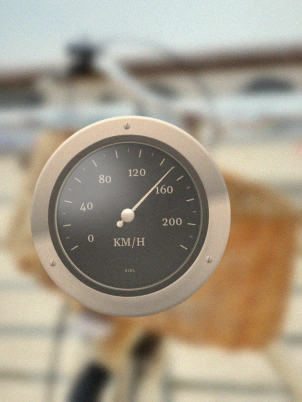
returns 150 km/h
